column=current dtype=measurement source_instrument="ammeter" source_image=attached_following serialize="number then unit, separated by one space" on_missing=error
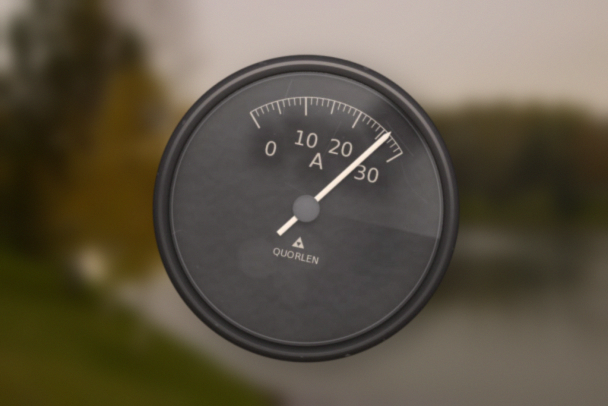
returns 26 A
